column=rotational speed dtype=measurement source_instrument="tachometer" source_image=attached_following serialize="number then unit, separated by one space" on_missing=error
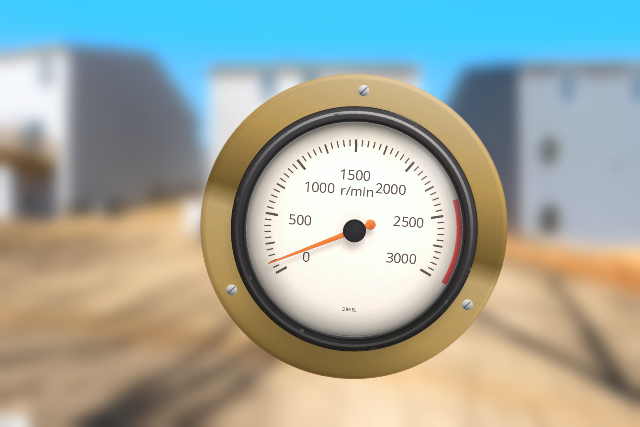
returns 100 rpm
